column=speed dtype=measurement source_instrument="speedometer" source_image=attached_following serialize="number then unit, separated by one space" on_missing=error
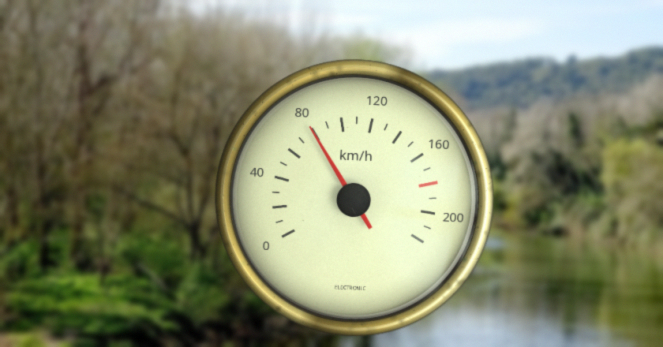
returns 80 km/h
